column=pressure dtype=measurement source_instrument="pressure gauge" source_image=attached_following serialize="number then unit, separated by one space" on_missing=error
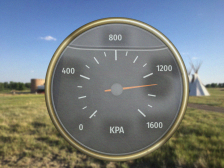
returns 1300 kPa
